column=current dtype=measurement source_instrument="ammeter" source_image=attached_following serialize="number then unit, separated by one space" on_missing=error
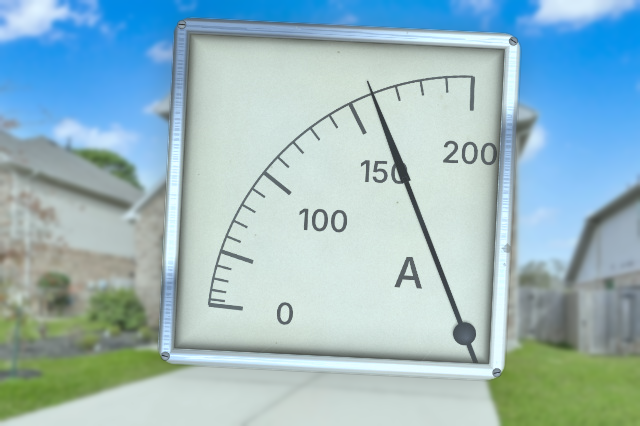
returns 160 A
